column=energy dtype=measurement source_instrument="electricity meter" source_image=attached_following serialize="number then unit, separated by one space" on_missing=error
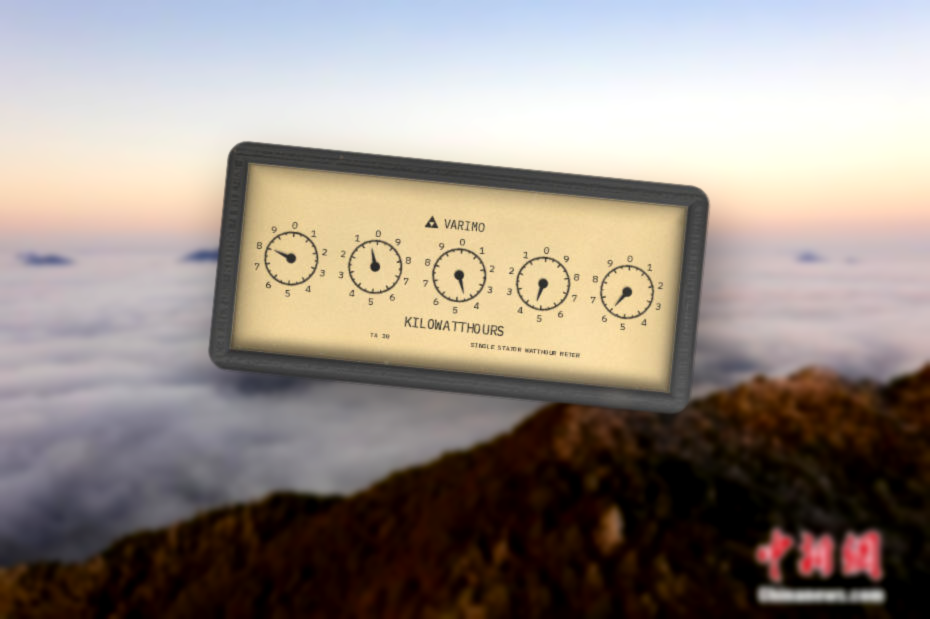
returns 80446 kWh
